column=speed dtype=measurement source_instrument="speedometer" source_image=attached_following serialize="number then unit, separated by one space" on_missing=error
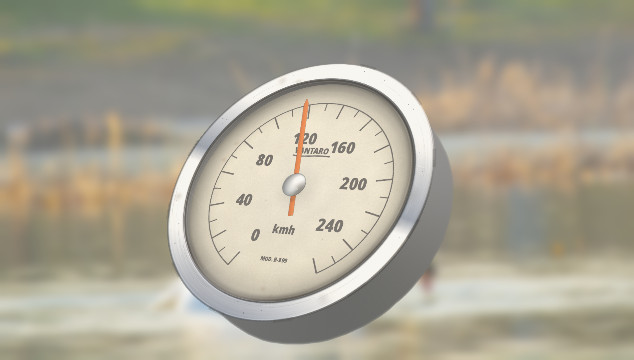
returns 120 km/h
